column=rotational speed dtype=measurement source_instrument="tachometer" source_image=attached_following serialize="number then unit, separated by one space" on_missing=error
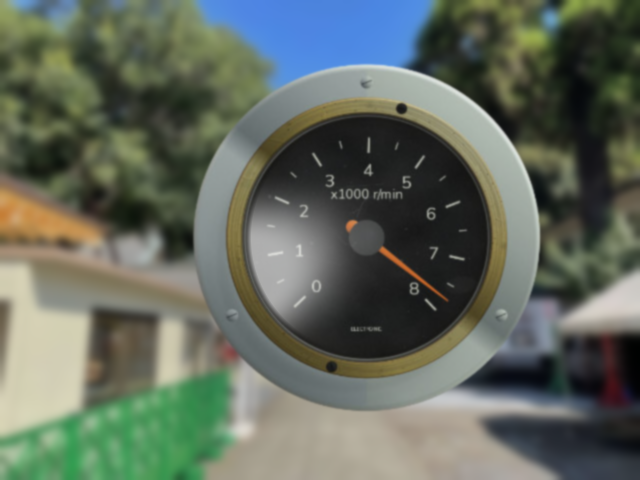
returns 7750 rpm
